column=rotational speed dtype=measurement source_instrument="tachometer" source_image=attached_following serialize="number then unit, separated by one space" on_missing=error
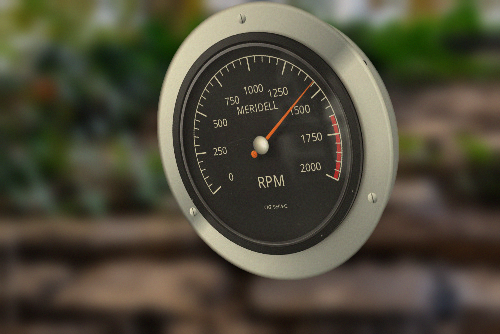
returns 1450 rpm
